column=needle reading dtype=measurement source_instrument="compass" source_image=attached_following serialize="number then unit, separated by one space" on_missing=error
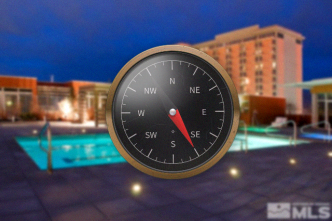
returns 150 °
